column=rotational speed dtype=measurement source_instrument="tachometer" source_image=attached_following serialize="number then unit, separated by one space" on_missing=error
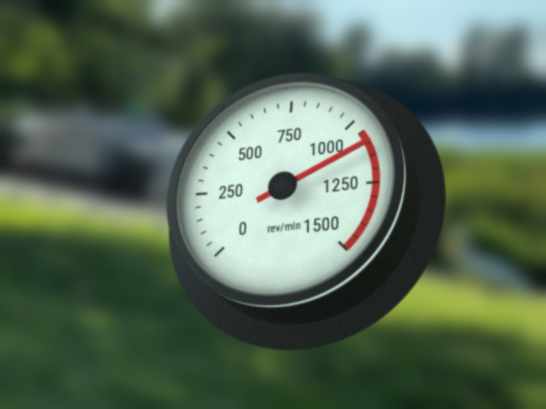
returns 1100 rpm
